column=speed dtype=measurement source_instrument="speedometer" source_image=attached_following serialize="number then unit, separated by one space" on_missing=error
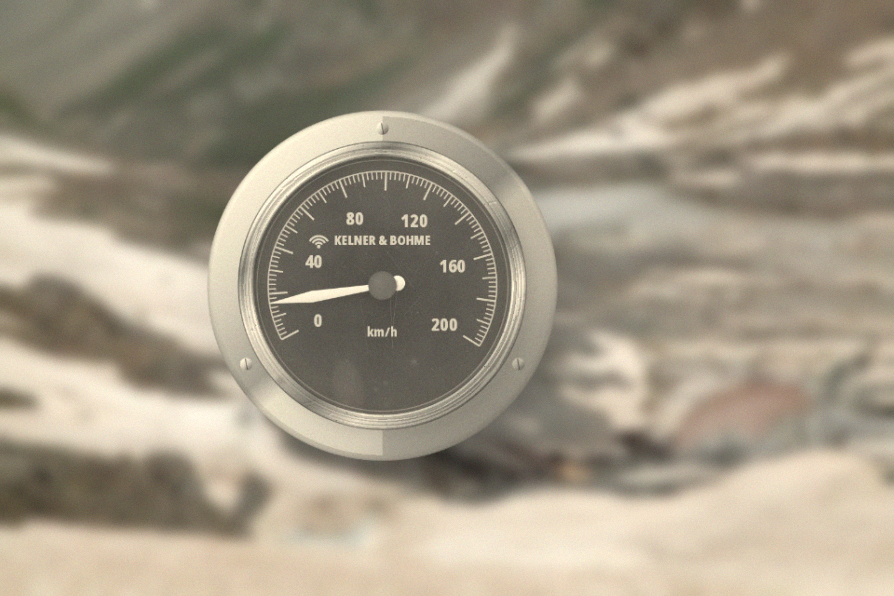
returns 16 km/h
